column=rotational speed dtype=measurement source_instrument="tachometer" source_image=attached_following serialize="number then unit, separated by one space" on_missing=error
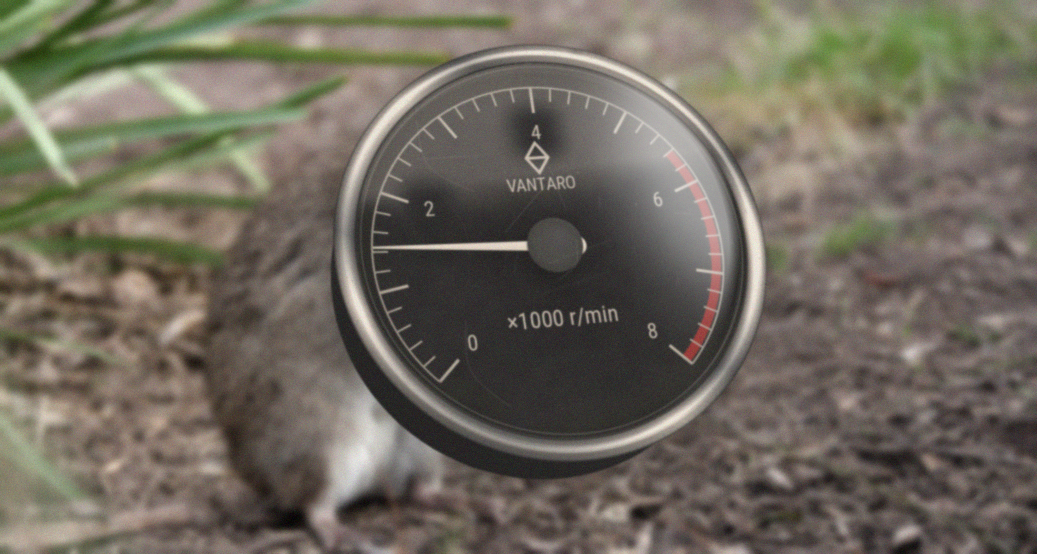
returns 1400 rpm
